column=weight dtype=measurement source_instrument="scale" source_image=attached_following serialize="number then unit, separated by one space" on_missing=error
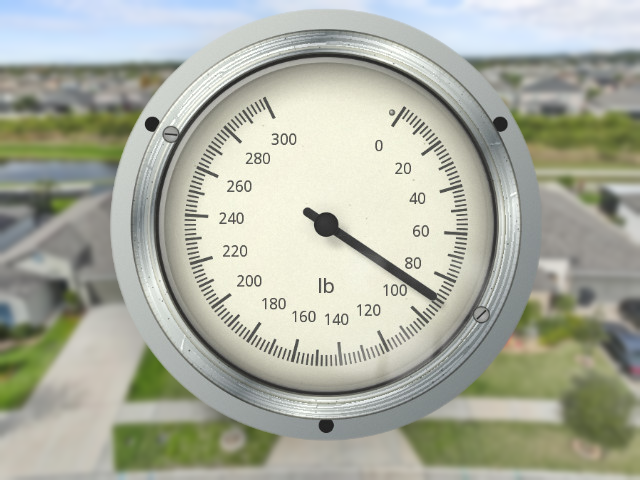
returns 90 lb
